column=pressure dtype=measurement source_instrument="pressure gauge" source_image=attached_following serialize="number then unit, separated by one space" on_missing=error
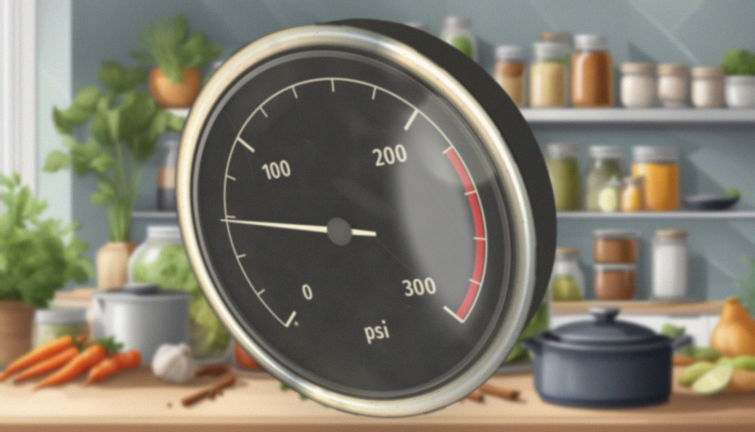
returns 60 psi
